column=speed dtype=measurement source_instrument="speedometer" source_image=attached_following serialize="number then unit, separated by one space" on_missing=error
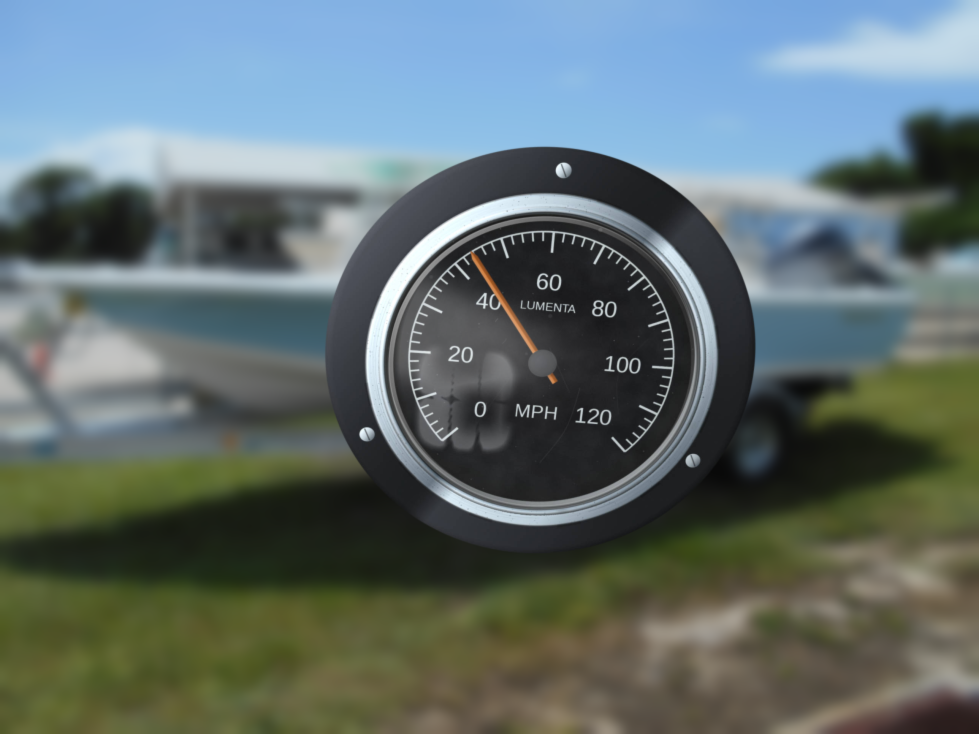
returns 44 mph
